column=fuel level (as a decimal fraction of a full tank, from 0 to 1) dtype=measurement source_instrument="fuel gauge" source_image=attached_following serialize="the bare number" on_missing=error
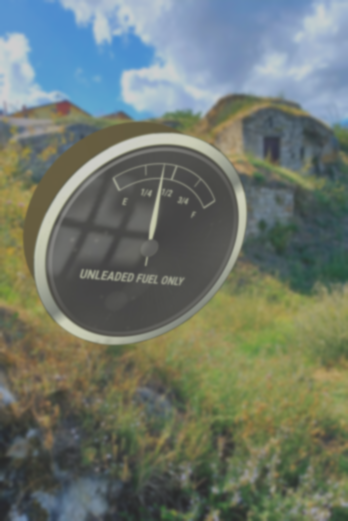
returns 0.375
